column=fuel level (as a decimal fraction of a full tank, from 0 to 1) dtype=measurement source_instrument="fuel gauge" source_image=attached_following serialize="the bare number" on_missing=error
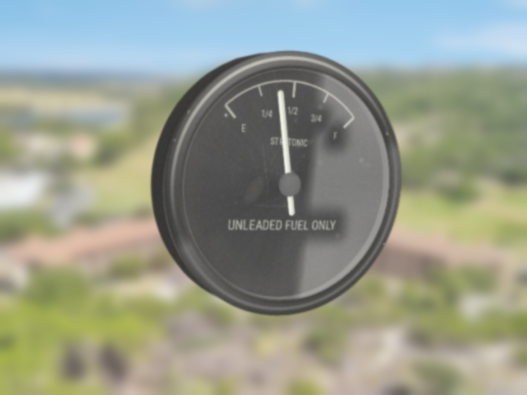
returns 0.375
